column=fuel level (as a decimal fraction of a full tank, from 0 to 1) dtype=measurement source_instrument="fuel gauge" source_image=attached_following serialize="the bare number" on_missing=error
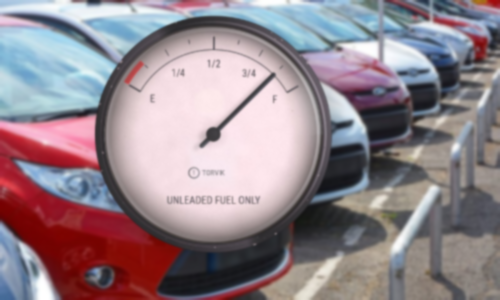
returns 0.875
